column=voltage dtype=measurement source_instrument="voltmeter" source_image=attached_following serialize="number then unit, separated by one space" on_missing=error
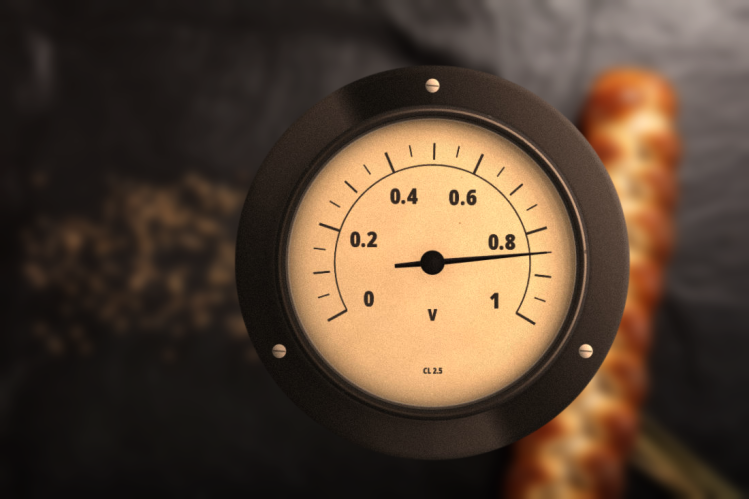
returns 0.85 V
